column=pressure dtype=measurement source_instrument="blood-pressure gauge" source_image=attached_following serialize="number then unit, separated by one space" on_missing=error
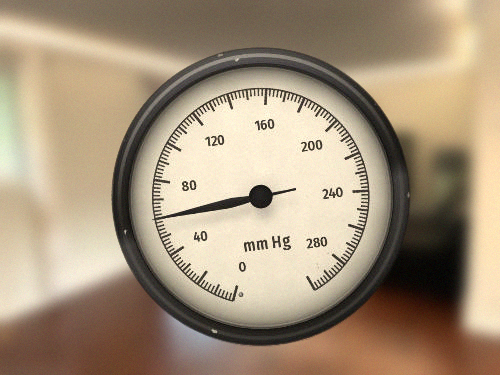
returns 60 mmHg
